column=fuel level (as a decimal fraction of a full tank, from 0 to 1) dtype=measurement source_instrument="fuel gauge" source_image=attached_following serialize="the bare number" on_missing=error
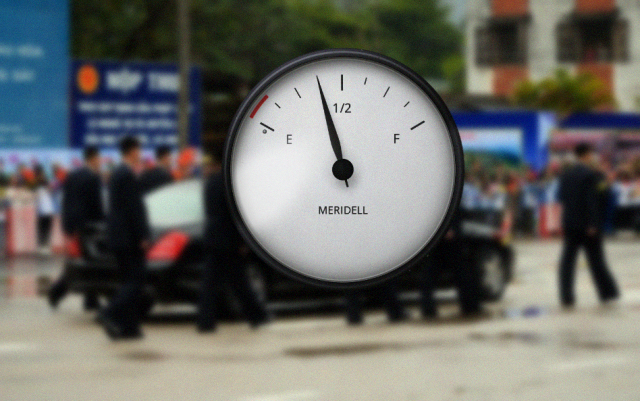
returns 0.375
